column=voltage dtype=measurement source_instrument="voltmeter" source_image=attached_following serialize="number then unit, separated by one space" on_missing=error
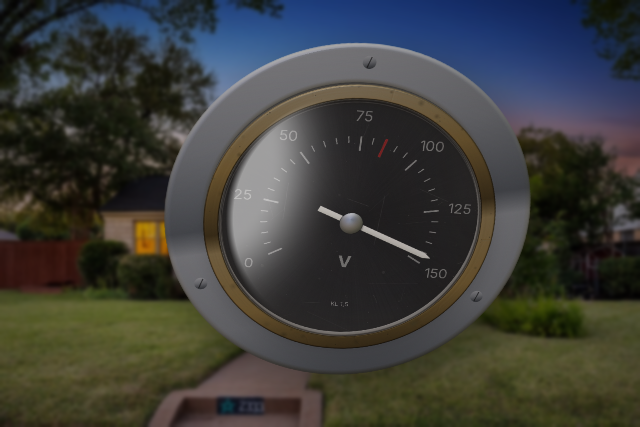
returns 145 V
